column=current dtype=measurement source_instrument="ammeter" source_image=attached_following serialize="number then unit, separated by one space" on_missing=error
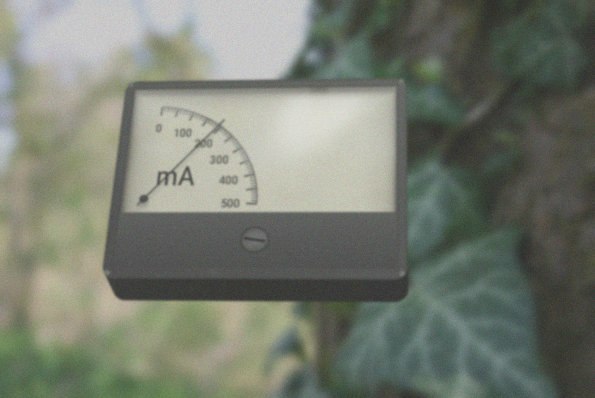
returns 200 mA
